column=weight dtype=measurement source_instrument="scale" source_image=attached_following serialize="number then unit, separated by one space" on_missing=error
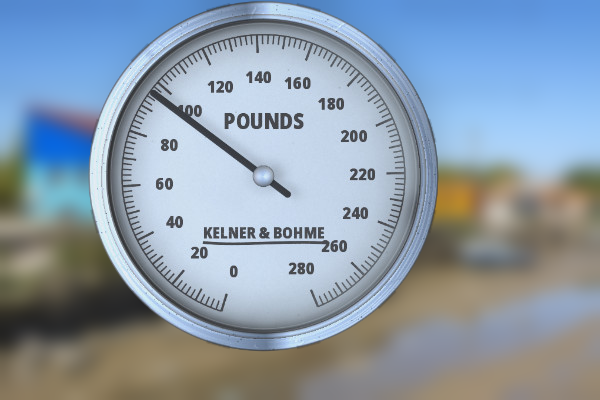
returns 96 lb
